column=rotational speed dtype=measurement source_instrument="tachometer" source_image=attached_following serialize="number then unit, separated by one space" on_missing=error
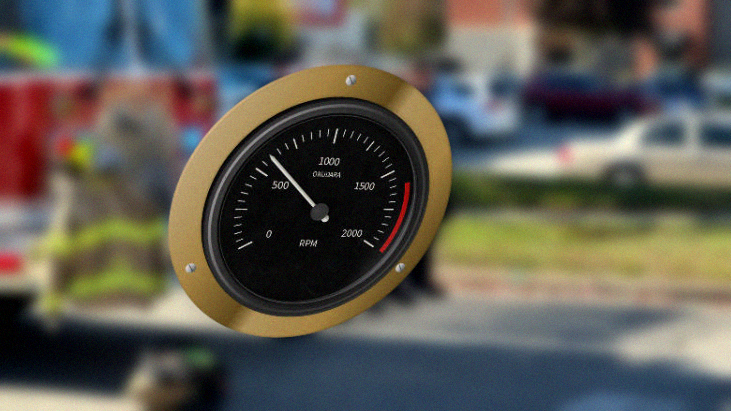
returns 600 rpm
